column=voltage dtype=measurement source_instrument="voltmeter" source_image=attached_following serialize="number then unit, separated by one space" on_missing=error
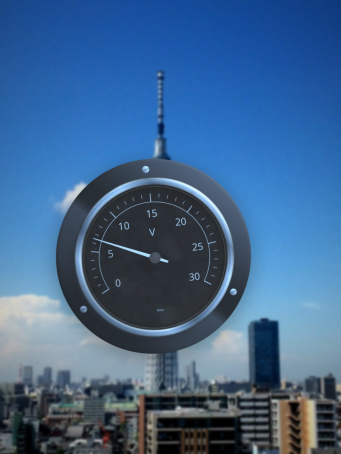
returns 6.5 V
